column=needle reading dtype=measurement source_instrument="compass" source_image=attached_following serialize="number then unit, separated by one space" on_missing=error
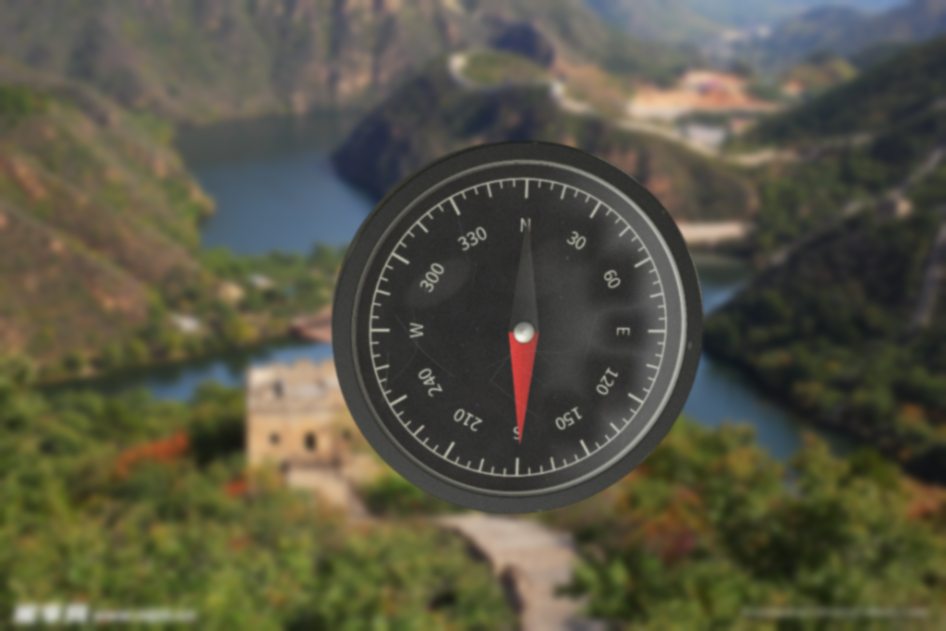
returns 180 °
